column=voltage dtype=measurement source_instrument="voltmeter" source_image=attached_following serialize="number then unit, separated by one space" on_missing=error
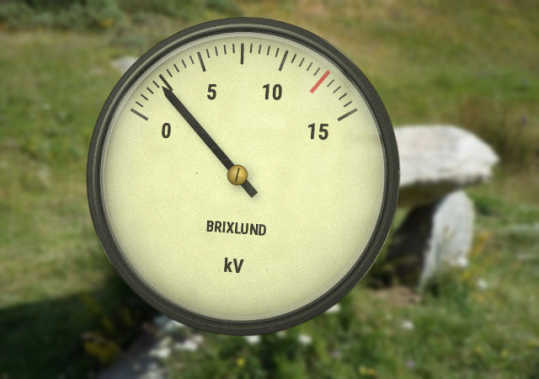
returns 2.25 kV
